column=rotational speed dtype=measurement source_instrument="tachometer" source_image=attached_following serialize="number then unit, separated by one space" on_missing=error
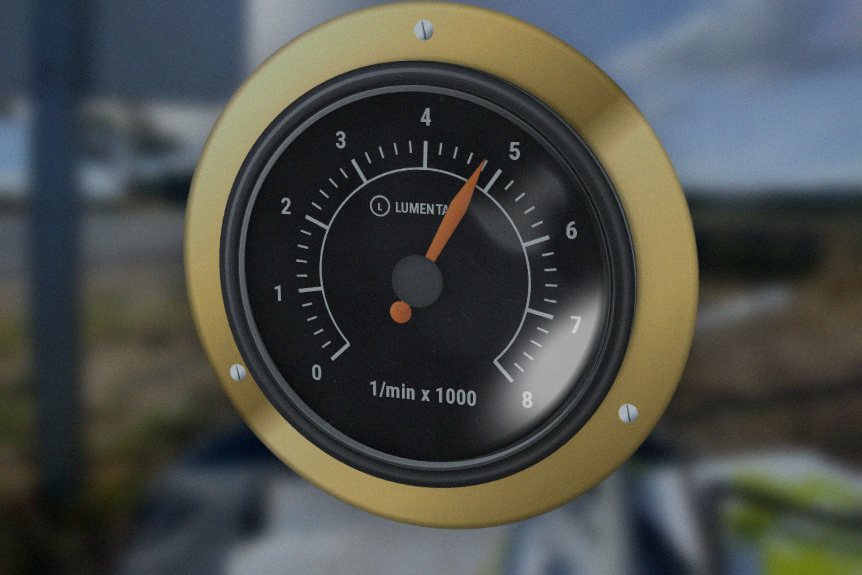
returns 4800 rpm
